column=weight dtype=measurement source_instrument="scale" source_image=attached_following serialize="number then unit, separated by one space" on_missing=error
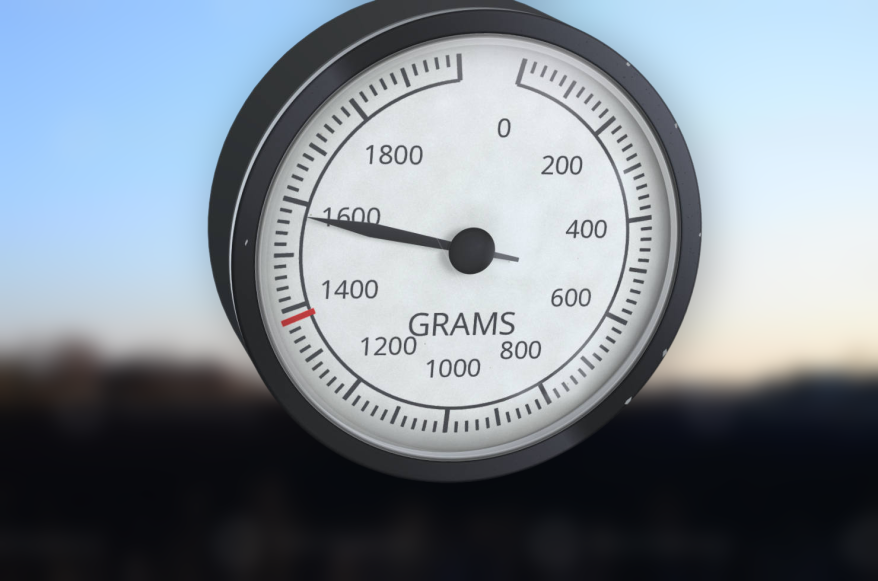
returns 1580 g
